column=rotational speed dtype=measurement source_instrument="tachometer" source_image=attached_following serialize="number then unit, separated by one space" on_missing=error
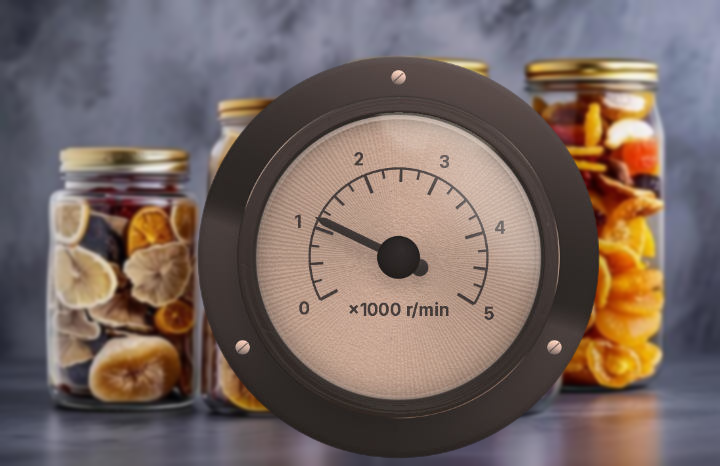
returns 1125 rpm
